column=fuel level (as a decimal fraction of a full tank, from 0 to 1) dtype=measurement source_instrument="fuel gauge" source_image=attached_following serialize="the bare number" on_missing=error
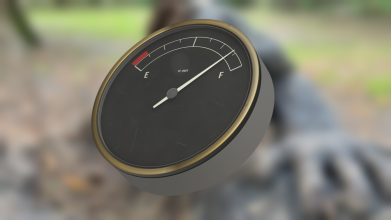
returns 0.875
